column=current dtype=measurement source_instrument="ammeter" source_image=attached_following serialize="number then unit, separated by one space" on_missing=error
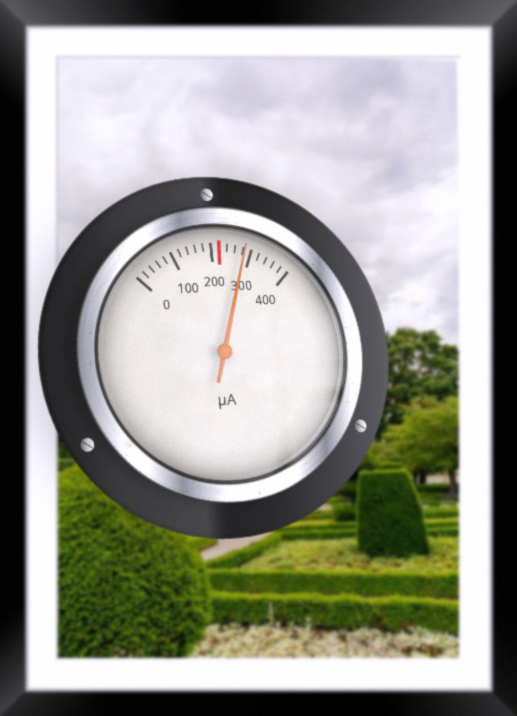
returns 280 µA
